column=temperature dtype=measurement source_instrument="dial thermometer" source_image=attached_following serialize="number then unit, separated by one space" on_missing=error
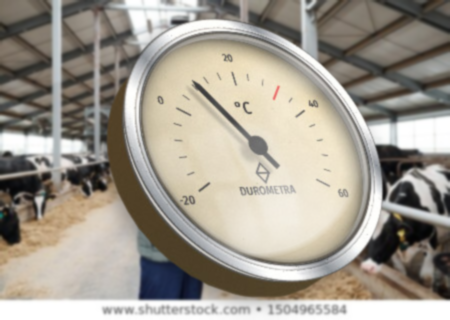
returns 8 °C
